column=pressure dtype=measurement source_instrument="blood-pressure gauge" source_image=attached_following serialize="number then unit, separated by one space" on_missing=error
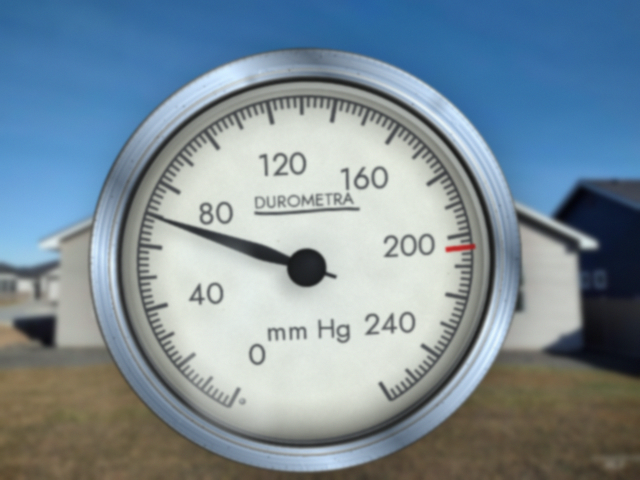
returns 70 mmHg
